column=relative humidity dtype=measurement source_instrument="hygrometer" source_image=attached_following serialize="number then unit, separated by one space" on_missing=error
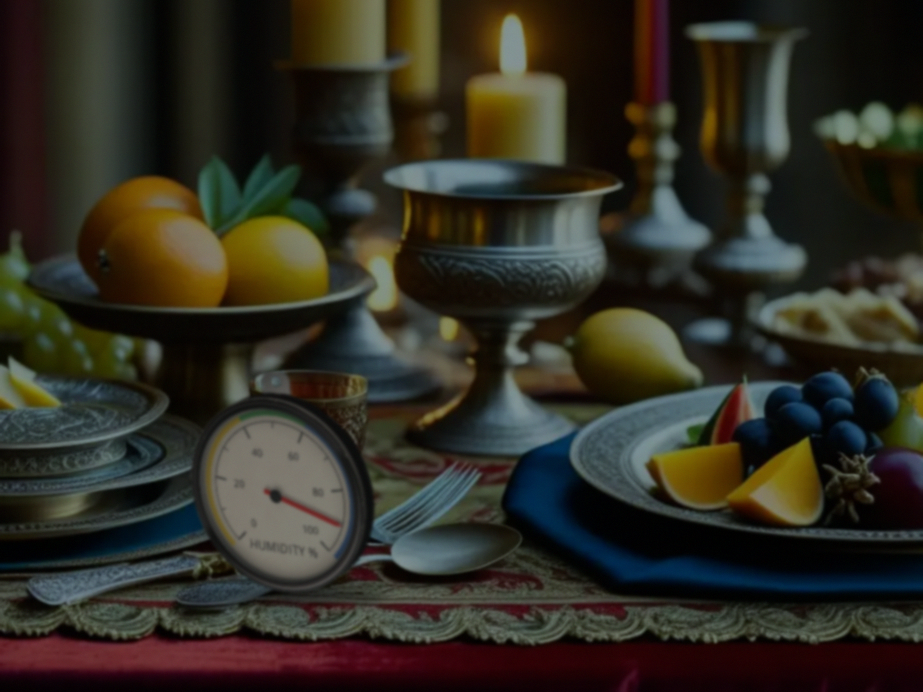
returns 90 %
